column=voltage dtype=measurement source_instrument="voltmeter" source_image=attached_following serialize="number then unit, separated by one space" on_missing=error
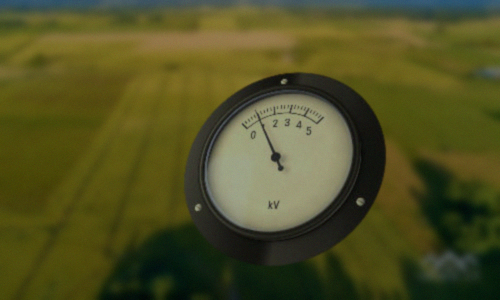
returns 1 kV
